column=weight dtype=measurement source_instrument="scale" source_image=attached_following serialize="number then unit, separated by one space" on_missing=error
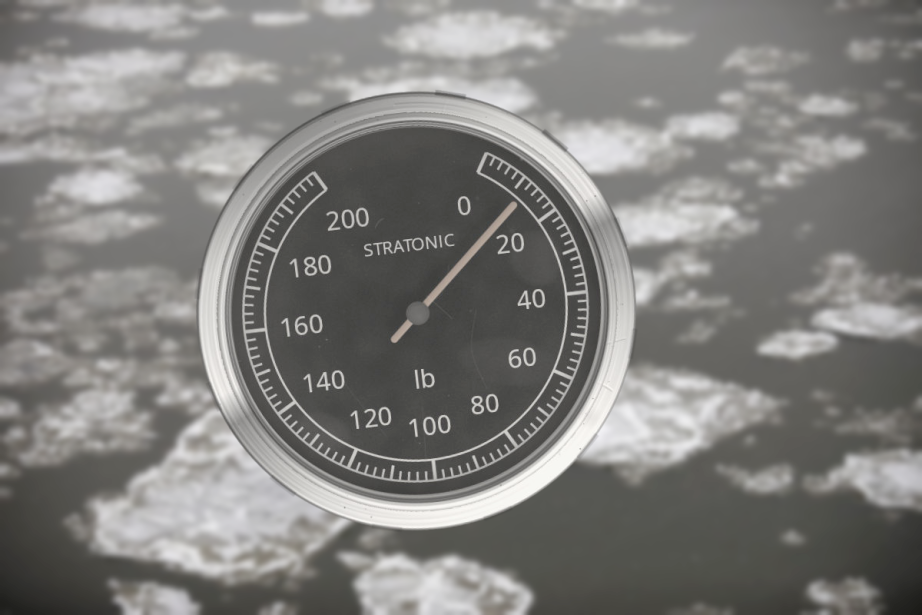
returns 12 lb
